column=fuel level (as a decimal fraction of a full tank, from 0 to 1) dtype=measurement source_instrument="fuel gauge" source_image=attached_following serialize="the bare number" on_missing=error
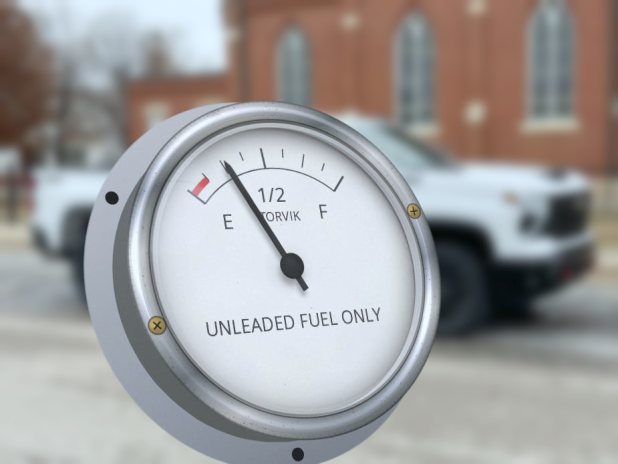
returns 0.25
